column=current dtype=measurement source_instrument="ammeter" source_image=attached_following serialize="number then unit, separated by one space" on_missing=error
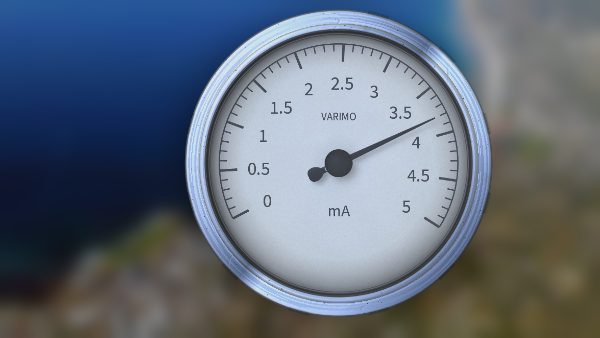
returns 3.8 mA
